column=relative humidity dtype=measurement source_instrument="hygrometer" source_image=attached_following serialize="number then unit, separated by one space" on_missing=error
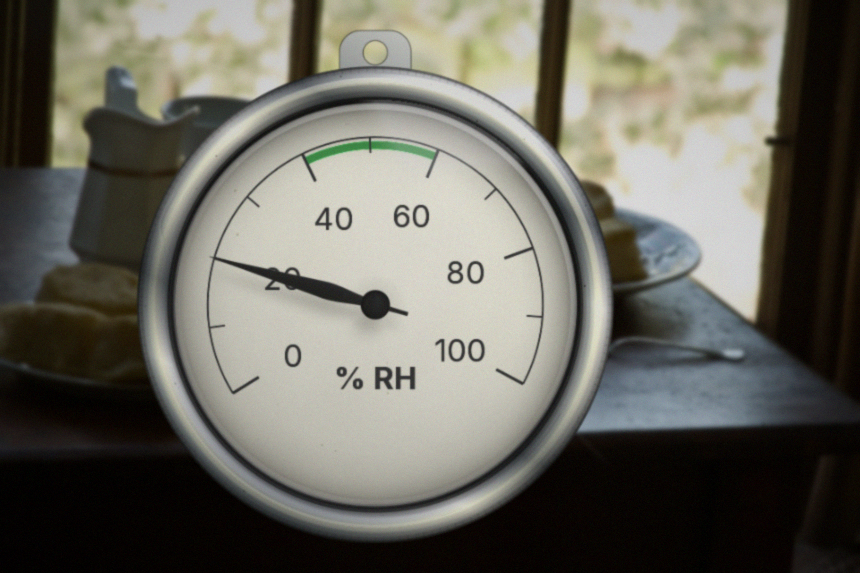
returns 20 %
